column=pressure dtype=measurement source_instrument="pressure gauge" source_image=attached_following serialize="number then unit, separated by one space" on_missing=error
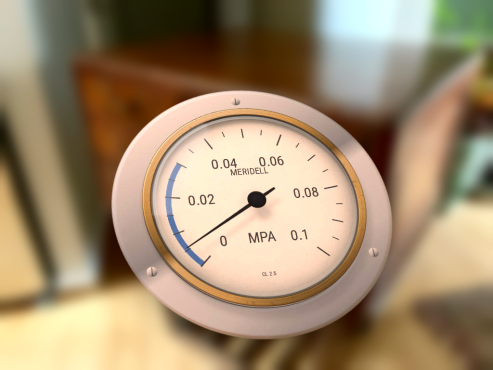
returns 0.005 MPa
